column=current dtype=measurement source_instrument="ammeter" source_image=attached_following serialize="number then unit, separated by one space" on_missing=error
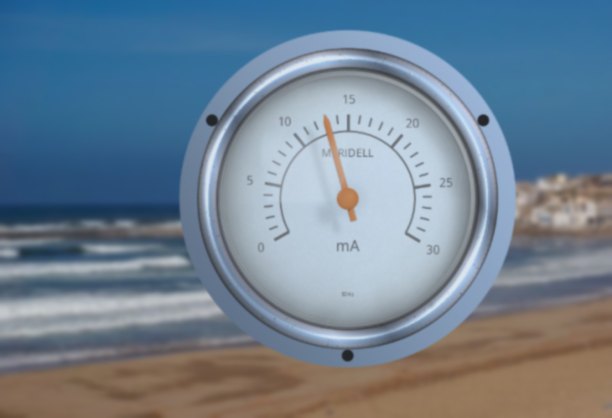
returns 13 mA
